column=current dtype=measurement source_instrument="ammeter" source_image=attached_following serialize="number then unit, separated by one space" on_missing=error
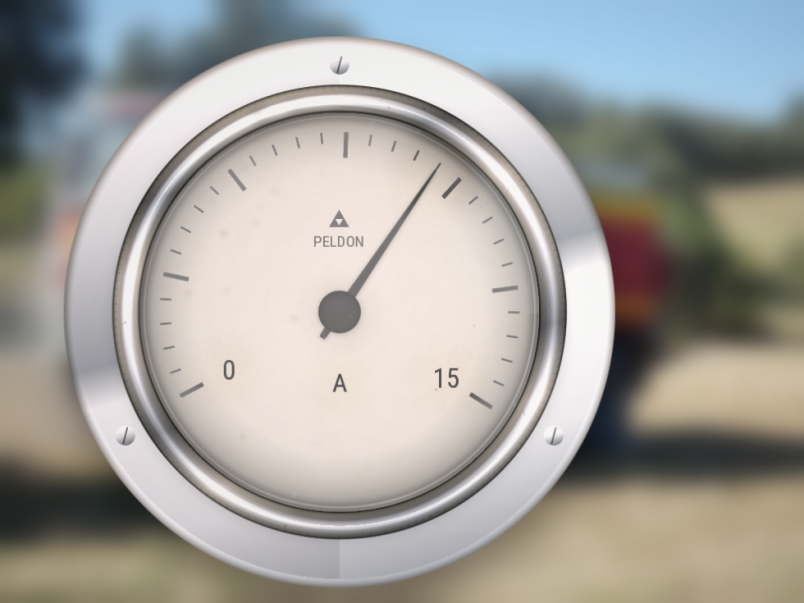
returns 9.5 A
